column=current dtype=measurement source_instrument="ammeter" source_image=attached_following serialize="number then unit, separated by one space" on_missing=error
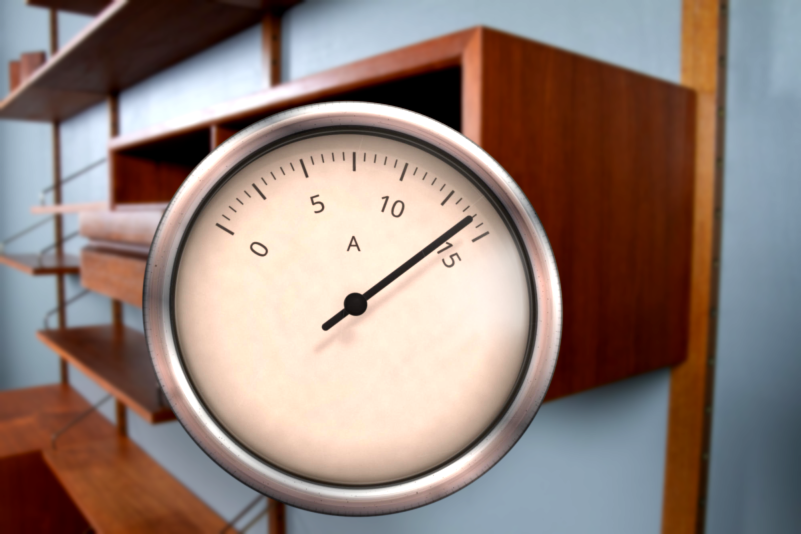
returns 14 A
